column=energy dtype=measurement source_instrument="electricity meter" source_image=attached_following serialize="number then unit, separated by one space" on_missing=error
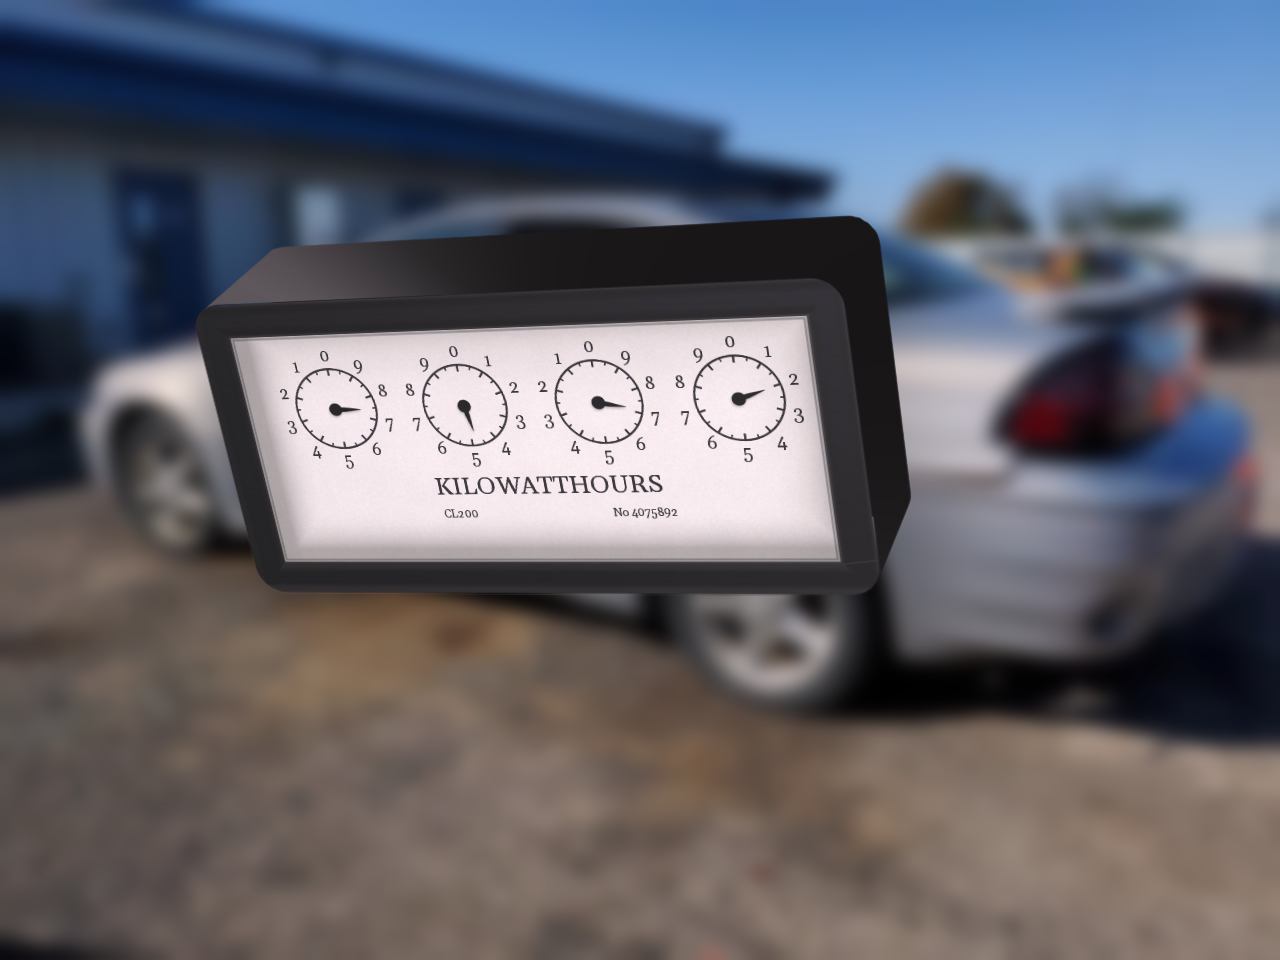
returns 7472 kWh
